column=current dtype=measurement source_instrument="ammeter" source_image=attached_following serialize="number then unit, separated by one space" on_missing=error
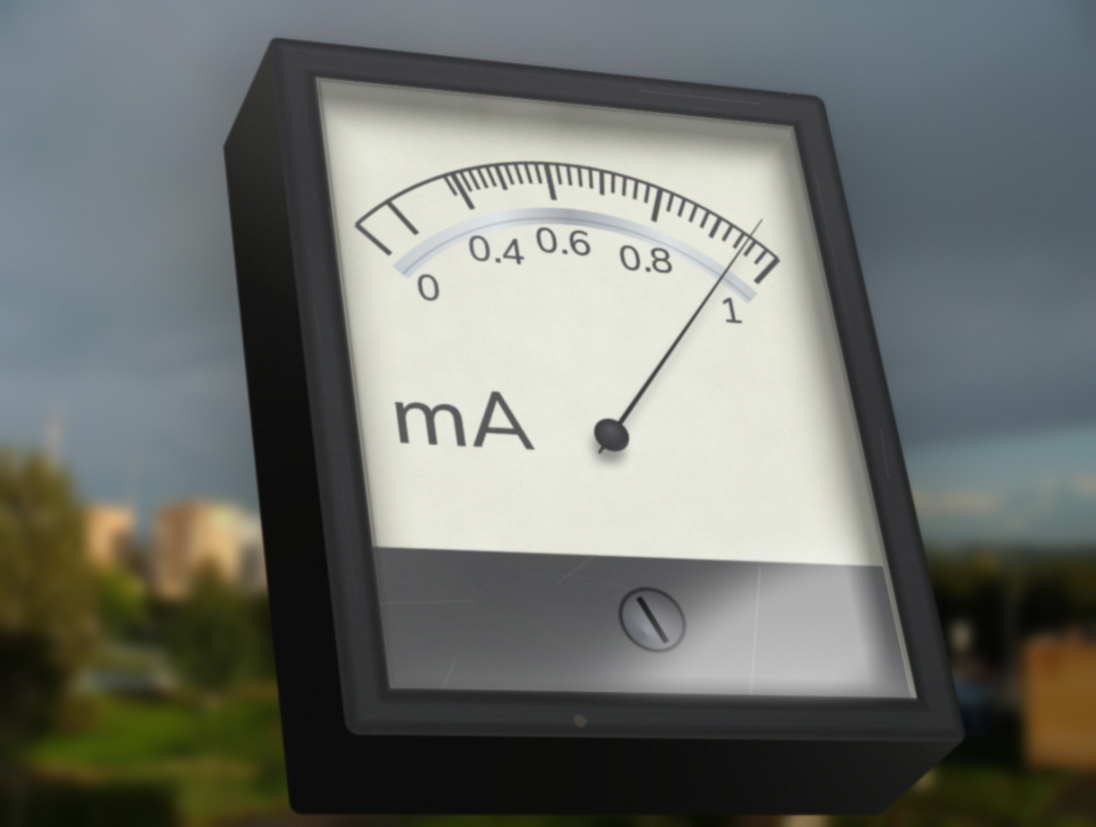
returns 0.95 mA
